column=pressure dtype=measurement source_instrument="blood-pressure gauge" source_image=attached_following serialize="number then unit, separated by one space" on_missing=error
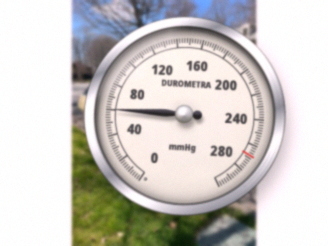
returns 60 mmHg
